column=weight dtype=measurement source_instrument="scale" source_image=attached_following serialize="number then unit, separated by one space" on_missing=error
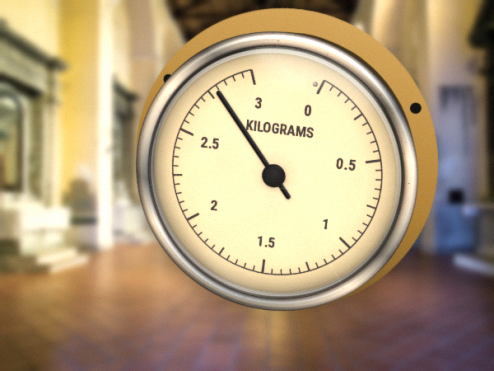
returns 2.8 kg
